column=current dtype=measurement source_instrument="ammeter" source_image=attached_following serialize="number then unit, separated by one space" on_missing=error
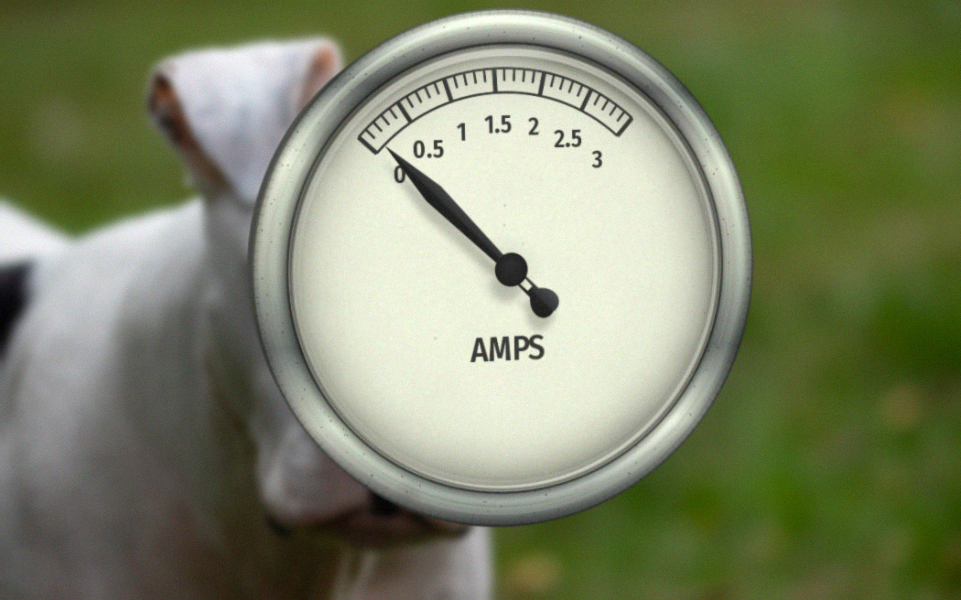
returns 0.1 A
